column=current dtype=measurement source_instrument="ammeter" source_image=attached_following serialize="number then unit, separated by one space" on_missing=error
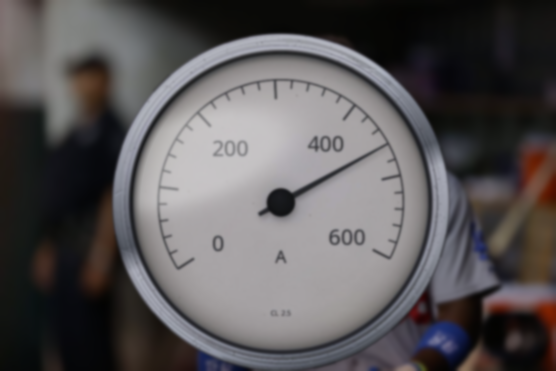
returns 460 A
